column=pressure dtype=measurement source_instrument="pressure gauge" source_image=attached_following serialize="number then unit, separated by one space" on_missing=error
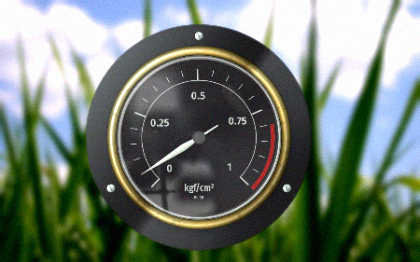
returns 0.05 kg/cm²
